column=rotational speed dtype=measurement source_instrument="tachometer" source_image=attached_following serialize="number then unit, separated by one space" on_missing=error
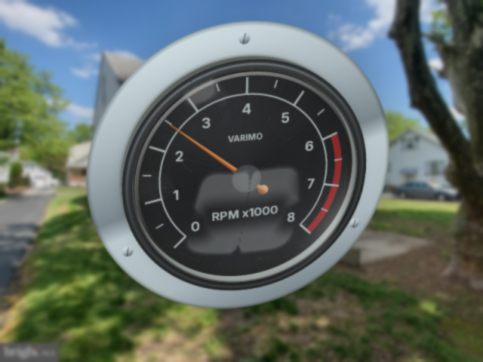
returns 2500 rpm
